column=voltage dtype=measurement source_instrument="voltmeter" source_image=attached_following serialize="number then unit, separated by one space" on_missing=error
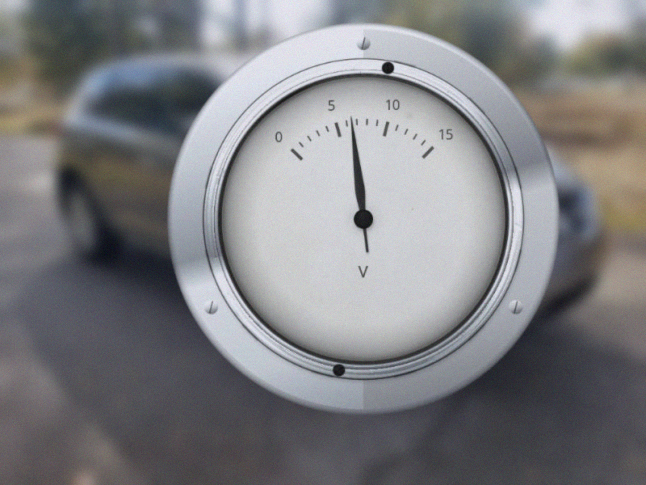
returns 6.5 V
